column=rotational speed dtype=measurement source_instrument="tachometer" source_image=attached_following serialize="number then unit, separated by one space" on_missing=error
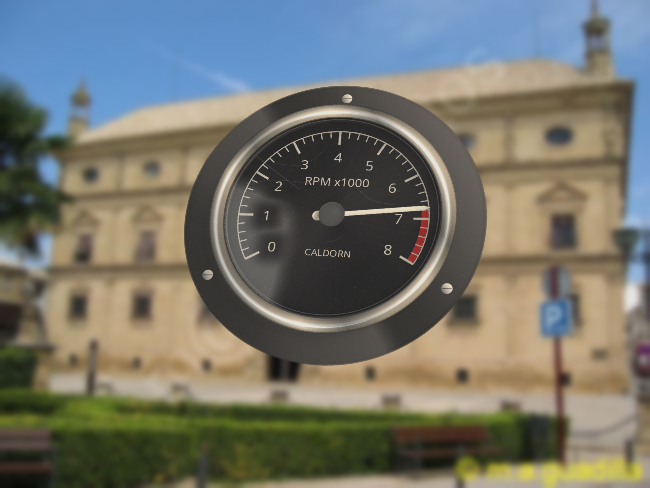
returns 6800 rpm
